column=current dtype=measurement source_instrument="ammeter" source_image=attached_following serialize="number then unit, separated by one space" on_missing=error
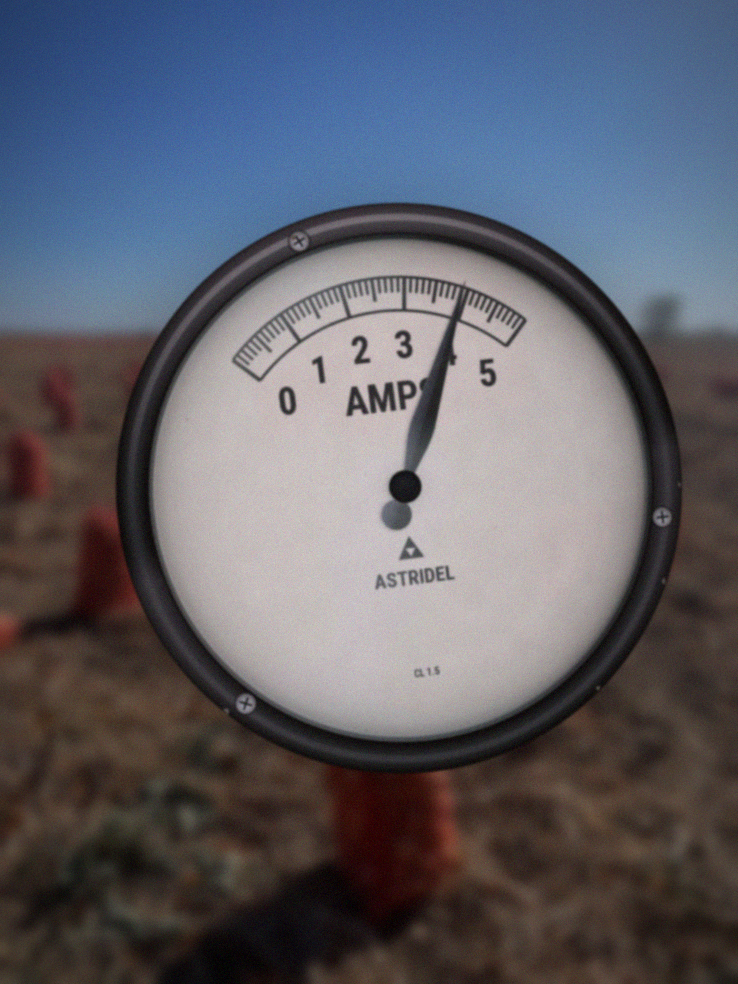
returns 3.9 A
